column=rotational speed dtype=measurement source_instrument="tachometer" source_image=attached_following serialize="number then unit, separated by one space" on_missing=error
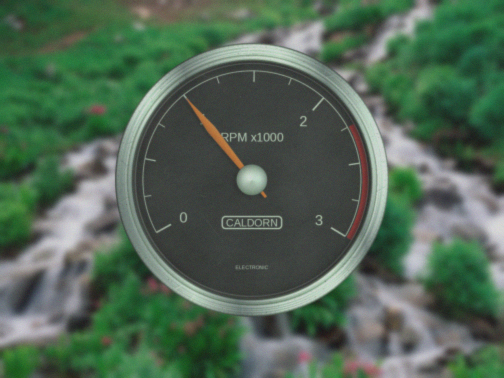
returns 1000 rpm
